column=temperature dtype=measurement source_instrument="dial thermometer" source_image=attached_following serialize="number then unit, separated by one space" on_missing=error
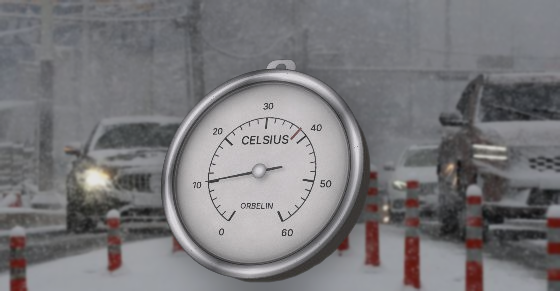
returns 10 °C
